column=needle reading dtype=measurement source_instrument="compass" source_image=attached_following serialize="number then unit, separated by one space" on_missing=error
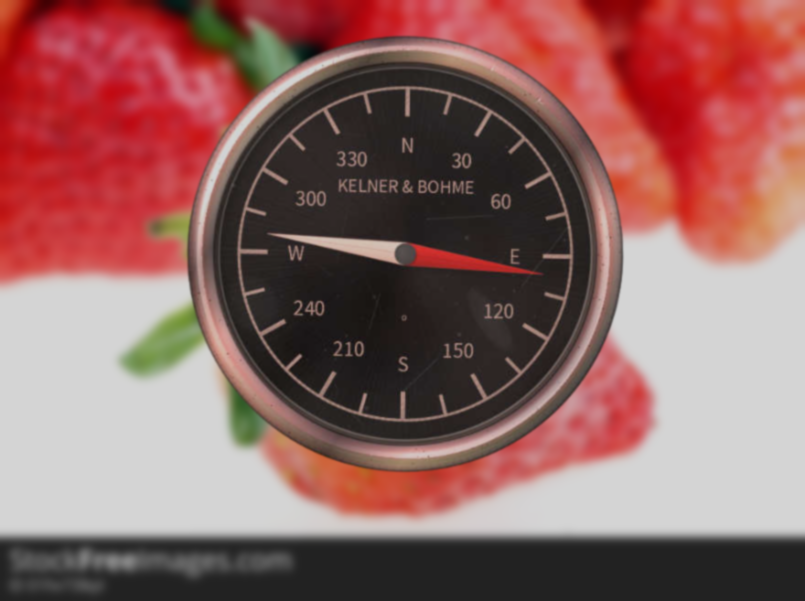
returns 97.5 °
